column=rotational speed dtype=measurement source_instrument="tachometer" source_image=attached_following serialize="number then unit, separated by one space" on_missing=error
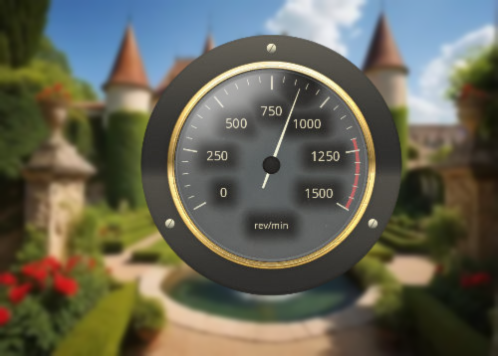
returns 875 rpm
